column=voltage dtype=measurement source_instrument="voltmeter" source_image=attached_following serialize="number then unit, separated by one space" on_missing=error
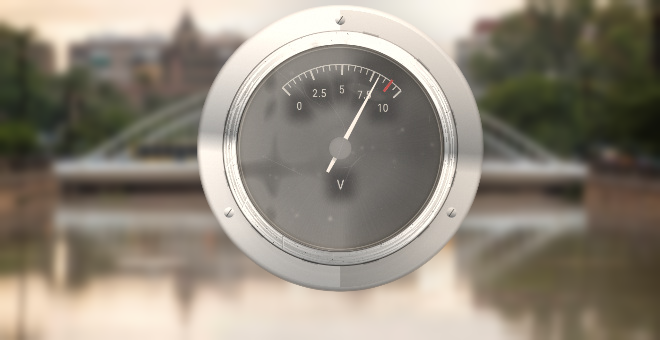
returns 8 V
